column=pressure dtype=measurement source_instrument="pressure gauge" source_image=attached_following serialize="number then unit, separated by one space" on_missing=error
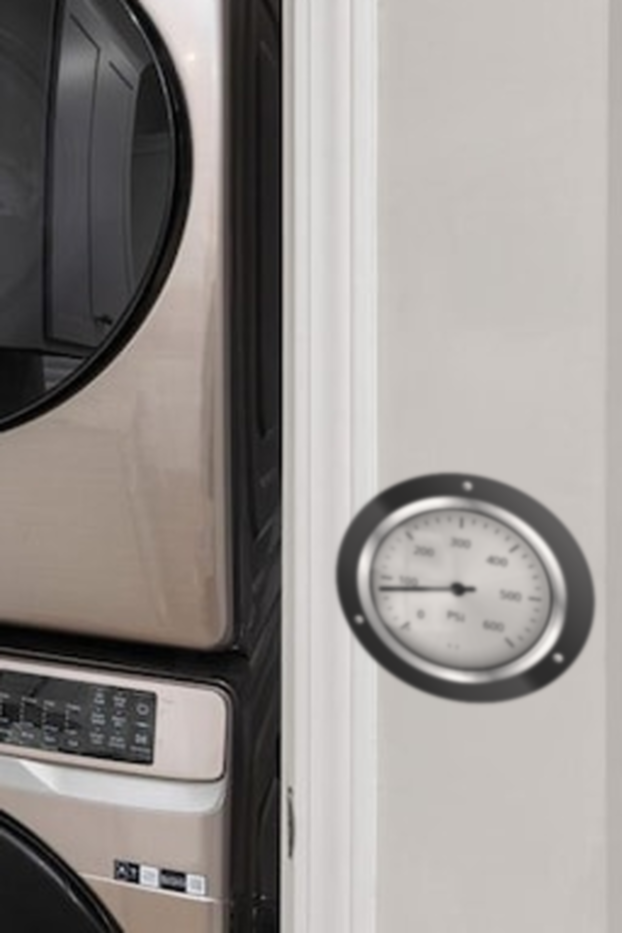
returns 80 psi
